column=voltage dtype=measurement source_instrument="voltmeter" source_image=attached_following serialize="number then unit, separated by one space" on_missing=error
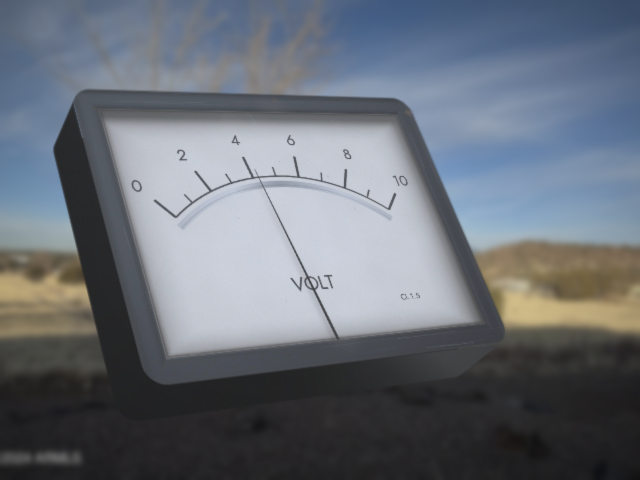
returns 4 V
